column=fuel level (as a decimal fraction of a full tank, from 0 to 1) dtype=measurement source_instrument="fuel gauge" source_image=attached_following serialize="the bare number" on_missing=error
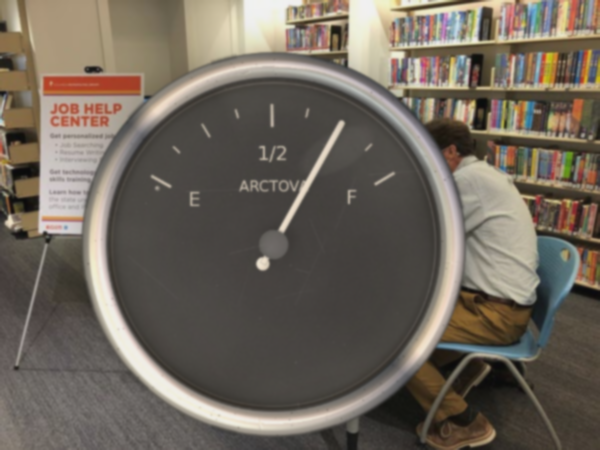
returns 0.75
